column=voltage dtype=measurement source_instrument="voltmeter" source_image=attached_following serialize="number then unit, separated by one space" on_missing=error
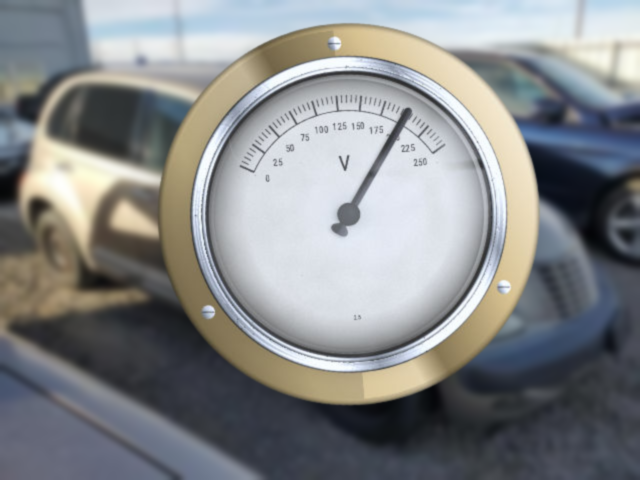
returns 200 V
